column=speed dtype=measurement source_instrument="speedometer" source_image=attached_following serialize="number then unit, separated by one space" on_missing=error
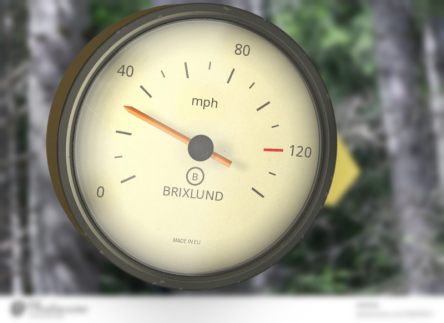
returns 30 mph
